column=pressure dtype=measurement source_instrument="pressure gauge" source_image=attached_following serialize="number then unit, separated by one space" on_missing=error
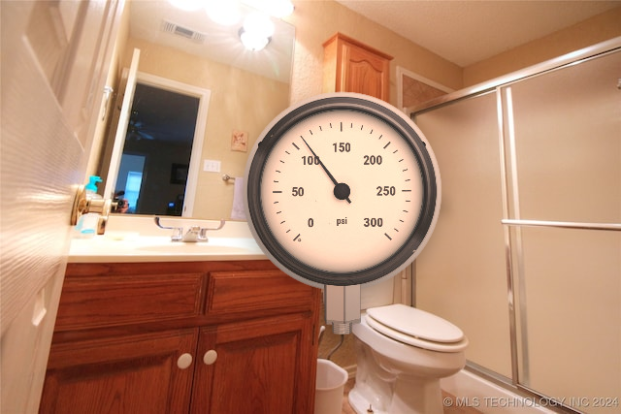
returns 110 psi
